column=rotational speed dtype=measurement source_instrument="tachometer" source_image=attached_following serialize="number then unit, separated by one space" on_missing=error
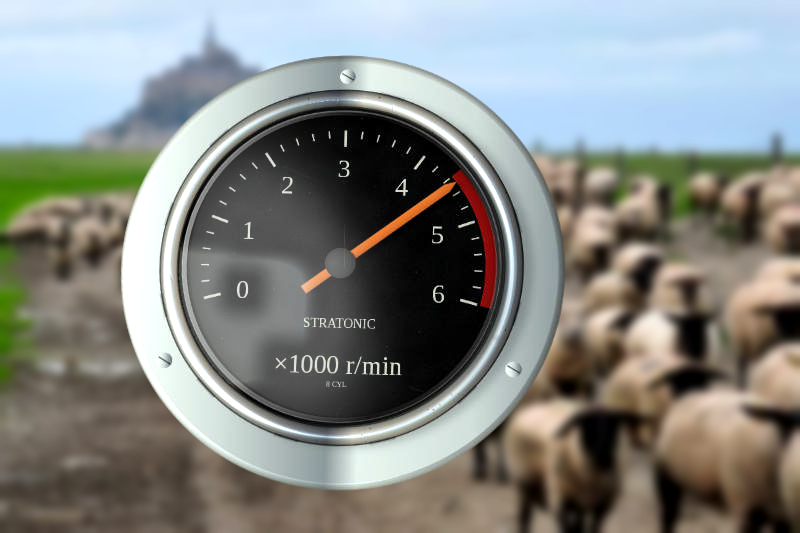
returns 4500 rpm
